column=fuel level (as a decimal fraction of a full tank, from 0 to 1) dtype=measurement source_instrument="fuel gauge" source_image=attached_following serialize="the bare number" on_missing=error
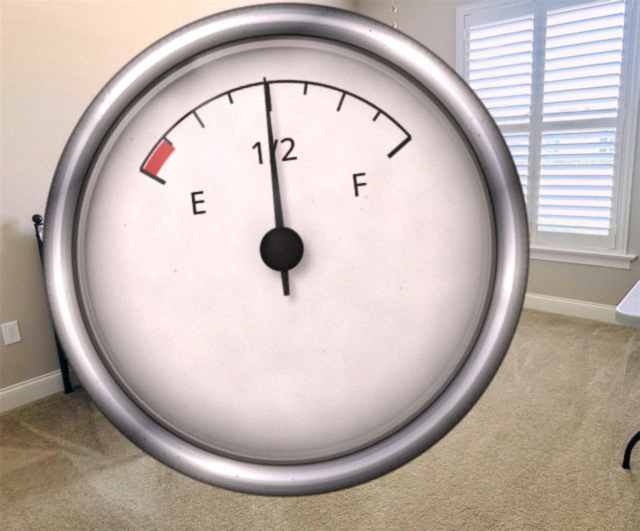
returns 0.5
